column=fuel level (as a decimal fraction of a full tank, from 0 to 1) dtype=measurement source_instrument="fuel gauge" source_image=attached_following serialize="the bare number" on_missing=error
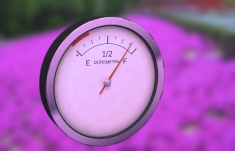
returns 0.875
